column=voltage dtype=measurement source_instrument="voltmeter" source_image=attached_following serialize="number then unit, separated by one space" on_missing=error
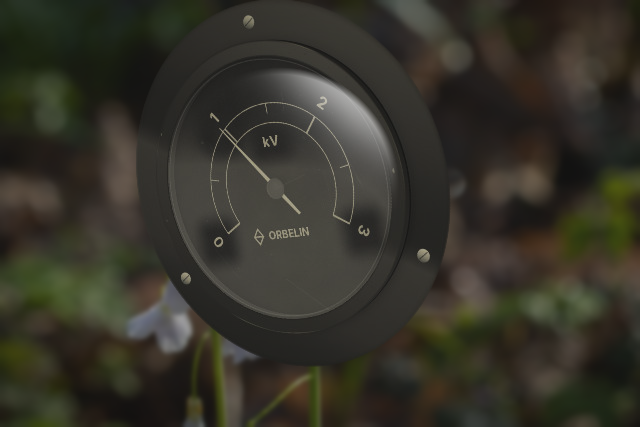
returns 1 kV
